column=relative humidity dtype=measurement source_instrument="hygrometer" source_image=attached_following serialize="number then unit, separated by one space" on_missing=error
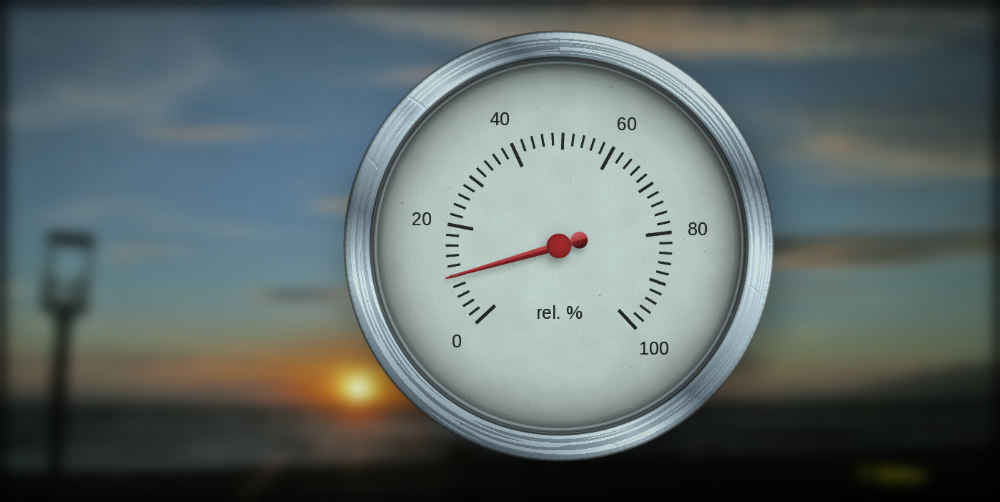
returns 10 %
